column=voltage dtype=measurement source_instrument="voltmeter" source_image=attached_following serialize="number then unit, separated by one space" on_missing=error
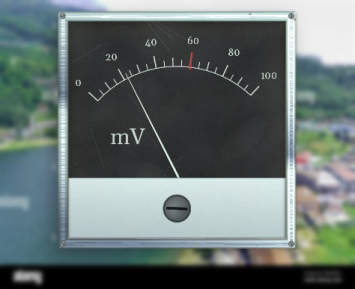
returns 22.5 mV
